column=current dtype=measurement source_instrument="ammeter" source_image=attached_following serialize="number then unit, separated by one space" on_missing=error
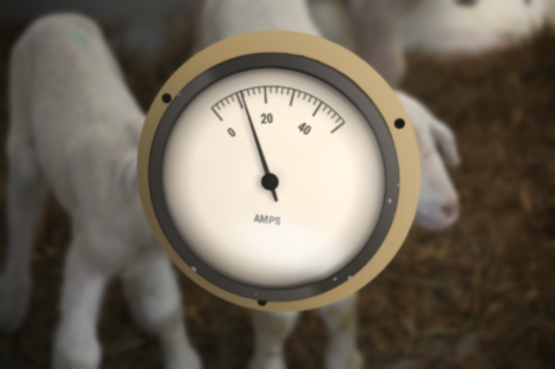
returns 12 A
